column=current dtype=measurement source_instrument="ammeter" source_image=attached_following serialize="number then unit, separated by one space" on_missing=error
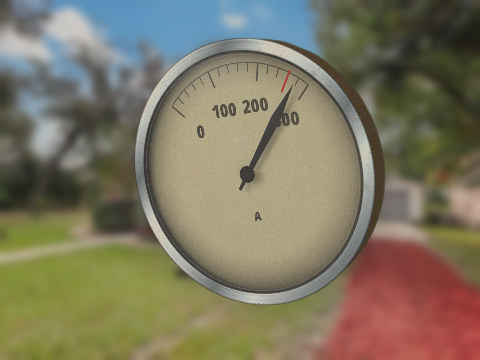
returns 280 A
